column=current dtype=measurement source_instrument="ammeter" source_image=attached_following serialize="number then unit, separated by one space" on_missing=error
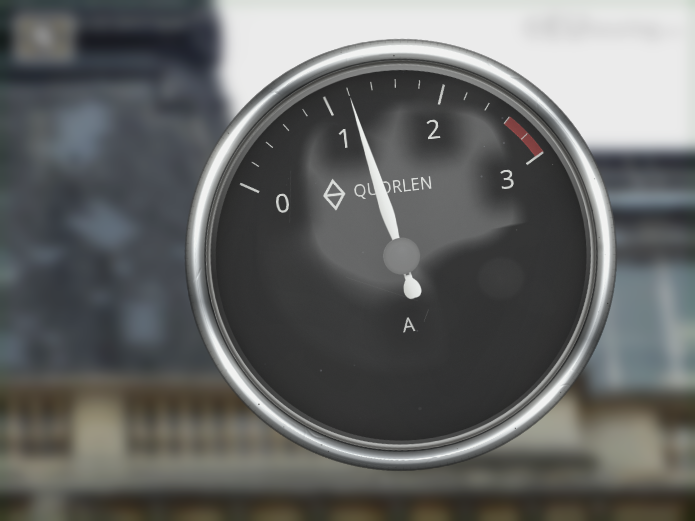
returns 1.2 A
